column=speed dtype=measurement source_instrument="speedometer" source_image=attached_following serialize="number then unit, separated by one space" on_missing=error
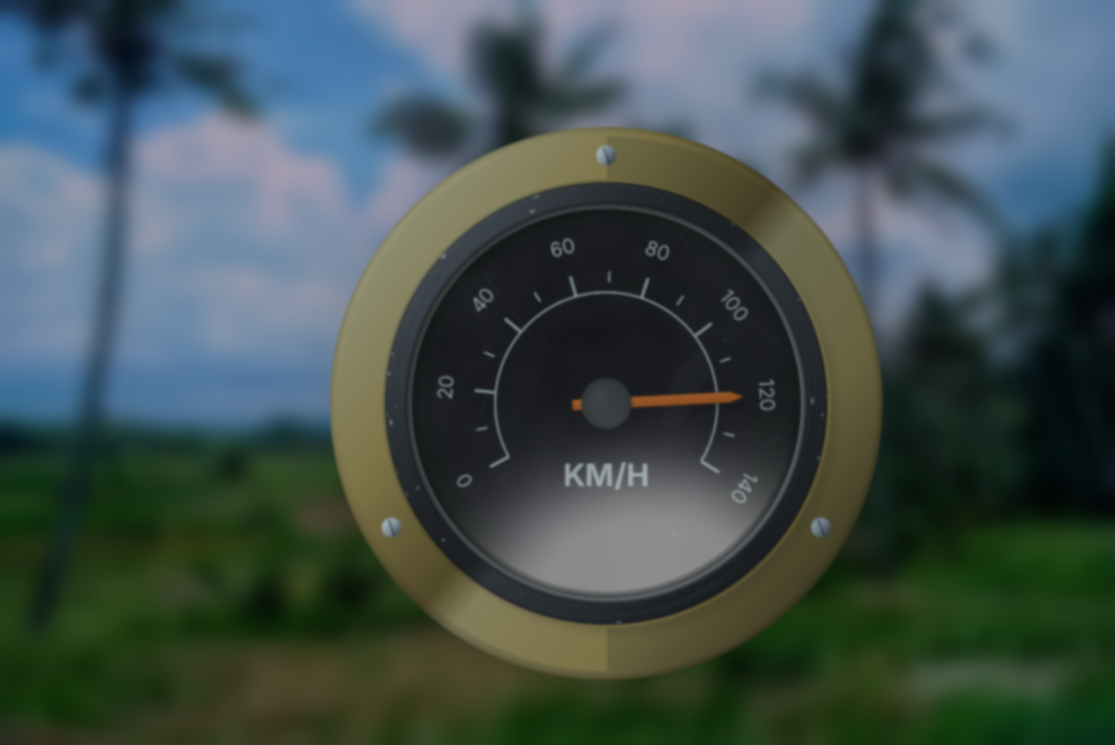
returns 120 km/h
